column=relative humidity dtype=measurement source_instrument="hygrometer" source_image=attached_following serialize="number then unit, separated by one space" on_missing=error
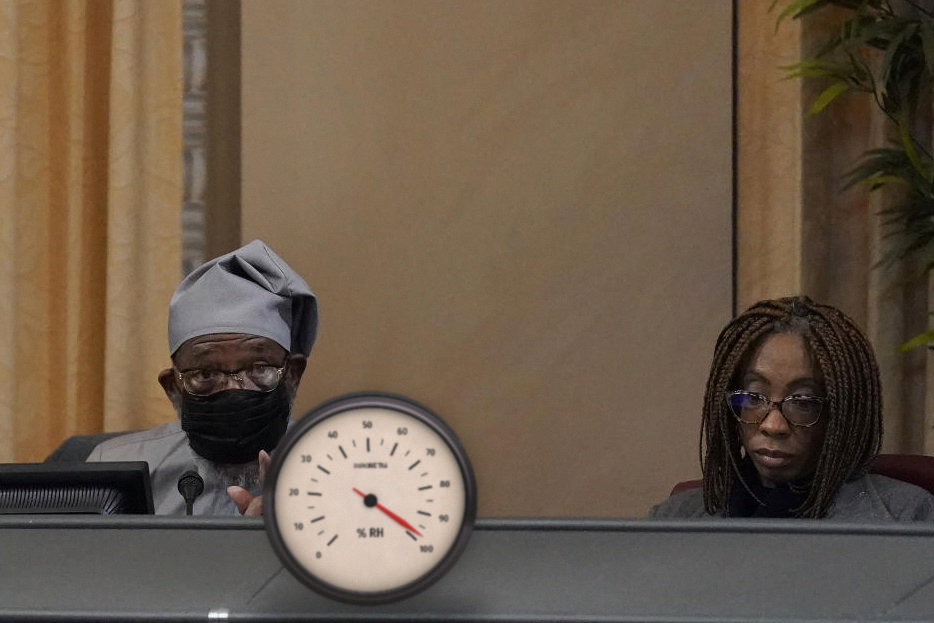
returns 97.5 %
